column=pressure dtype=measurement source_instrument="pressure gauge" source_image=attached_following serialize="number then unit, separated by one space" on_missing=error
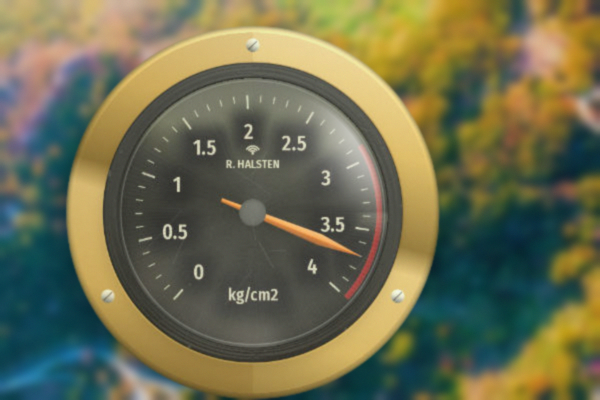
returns 3.7 kg/cm²
